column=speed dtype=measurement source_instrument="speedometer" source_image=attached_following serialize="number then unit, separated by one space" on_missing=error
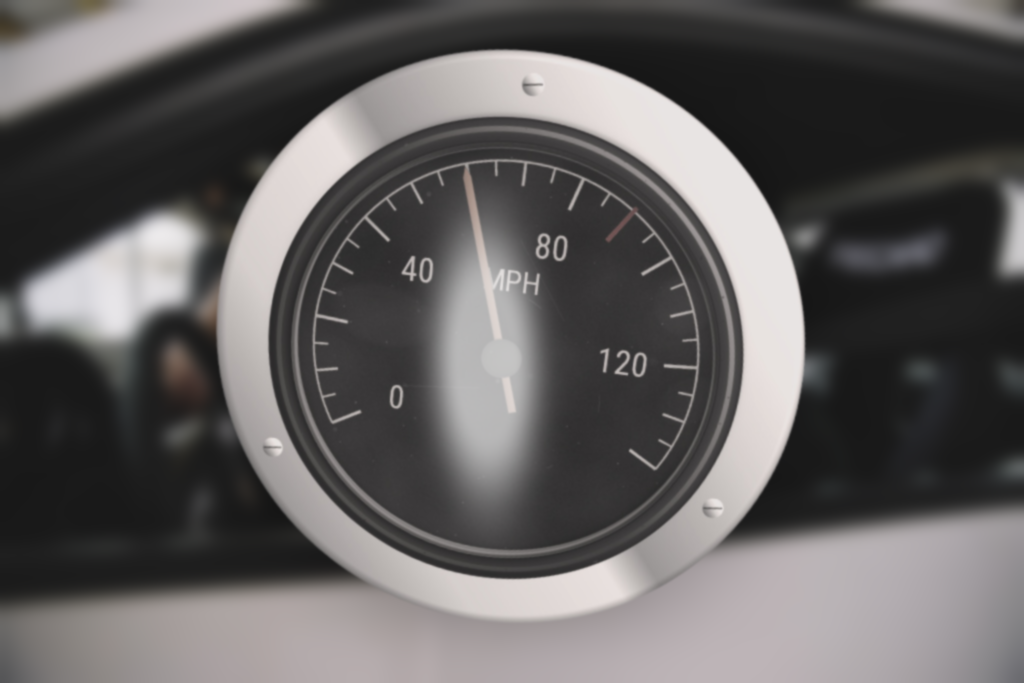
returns 60 mph
